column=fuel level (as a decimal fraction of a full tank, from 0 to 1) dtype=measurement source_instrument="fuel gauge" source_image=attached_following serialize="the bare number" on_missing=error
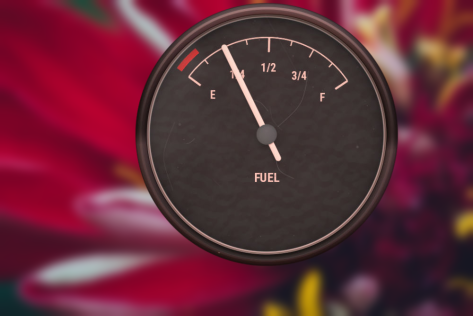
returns 0.25
